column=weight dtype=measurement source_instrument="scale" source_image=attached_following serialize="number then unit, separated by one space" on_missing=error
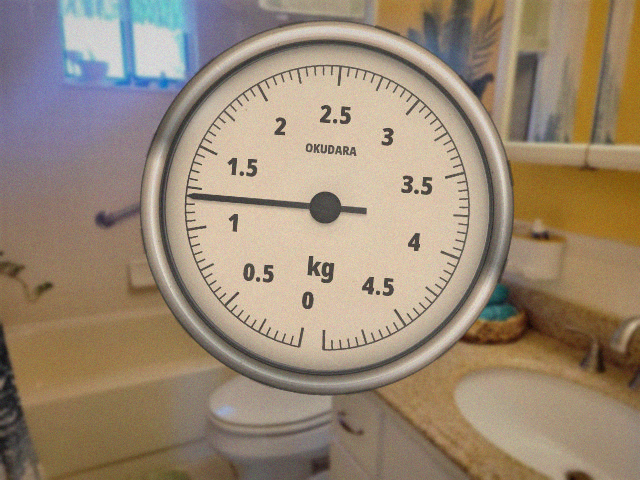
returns 1.2 kg
